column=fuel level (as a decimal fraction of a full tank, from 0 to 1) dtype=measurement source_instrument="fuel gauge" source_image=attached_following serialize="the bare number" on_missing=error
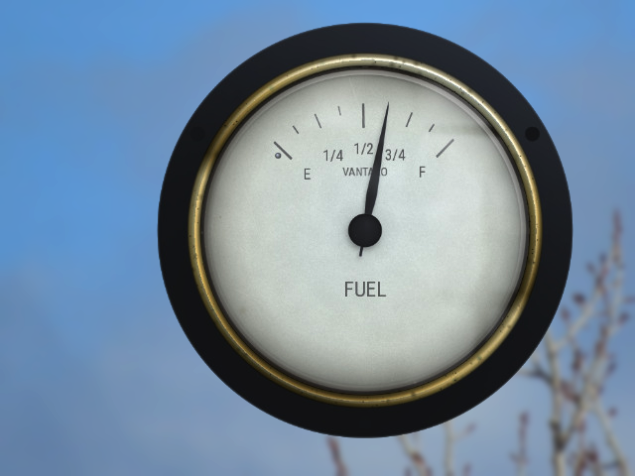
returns 0.625
